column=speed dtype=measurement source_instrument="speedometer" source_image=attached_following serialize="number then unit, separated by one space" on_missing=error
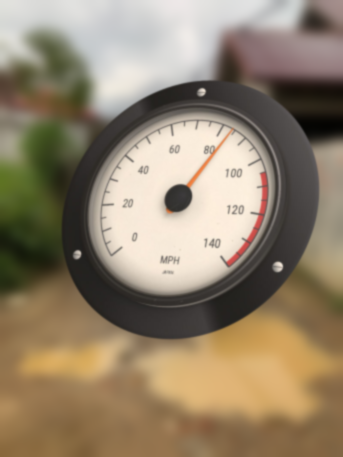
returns 85 mph
